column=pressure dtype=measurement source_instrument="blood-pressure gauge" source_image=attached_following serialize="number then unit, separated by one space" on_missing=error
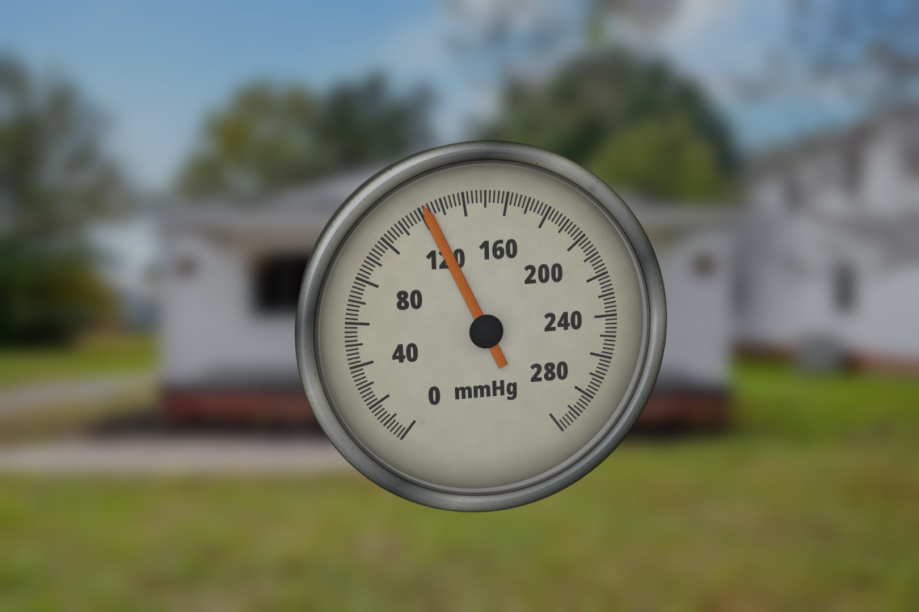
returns 122 mmHg
